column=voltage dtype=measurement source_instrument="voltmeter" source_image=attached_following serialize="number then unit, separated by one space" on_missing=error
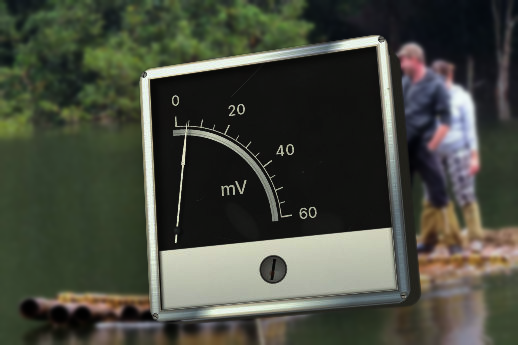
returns 5 mV
